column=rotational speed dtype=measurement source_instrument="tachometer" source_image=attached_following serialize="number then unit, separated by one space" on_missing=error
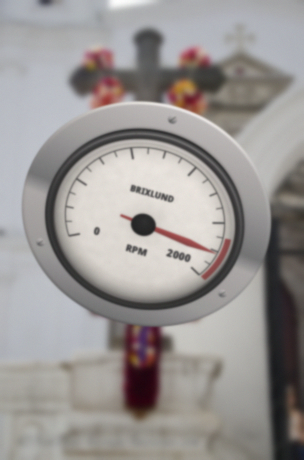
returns 1800 rpm
